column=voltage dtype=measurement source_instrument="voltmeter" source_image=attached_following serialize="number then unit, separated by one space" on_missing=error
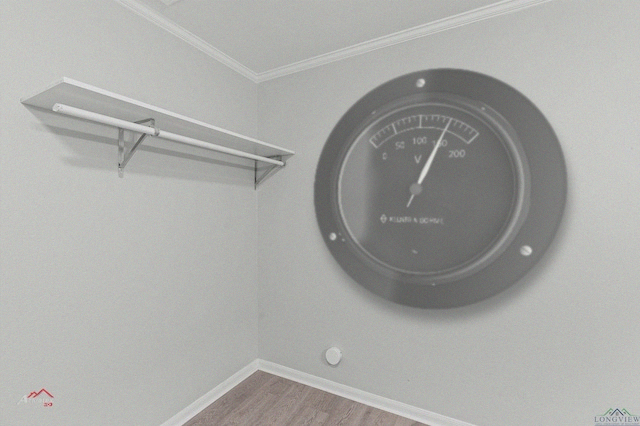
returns 150 V
